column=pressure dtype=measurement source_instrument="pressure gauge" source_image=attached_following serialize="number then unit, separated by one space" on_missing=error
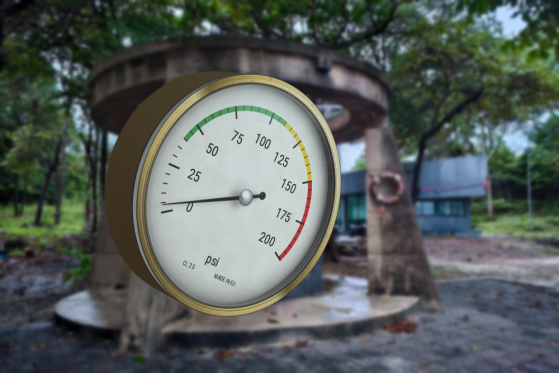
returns 5 psi
